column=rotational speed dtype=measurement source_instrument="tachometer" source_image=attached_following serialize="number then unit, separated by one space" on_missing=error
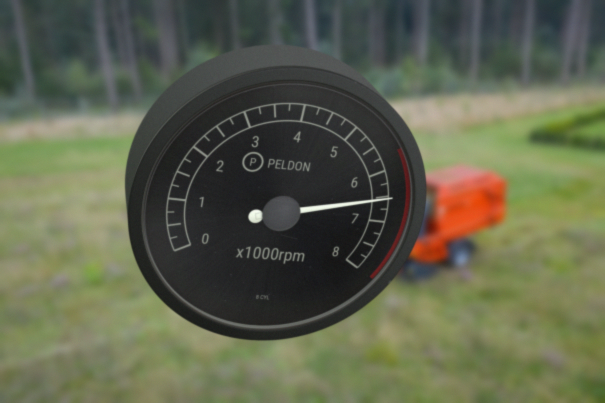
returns 6500 rpm
